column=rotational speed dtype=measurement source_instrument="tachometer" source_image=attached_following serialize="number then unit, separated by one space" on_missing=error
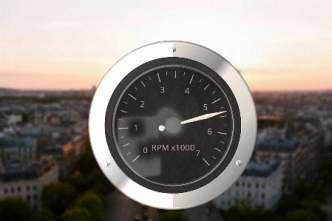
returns 5375 rpm
